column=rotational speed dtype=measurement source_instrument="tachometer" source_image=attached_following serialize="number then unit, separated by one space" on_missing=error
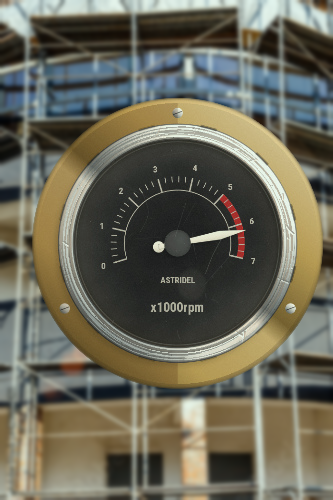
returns 6200 rpm
